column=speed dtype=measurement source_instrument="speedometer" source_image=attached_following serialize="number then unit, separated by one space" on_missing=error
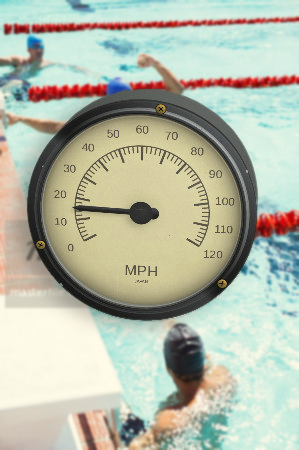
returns 16 mph
